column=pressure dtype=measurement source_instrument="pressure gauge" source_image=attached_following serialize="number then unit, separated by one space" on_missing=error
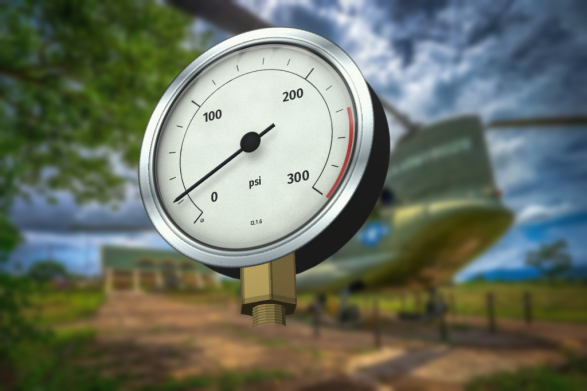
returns 20 psi
